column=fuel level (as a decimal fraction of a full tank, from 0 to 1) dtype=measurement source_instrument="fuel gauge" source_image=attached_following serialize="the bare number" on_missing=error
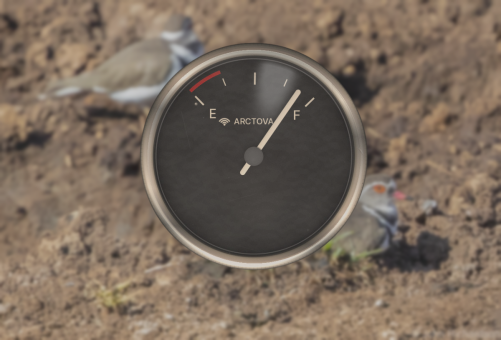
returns 0.875
